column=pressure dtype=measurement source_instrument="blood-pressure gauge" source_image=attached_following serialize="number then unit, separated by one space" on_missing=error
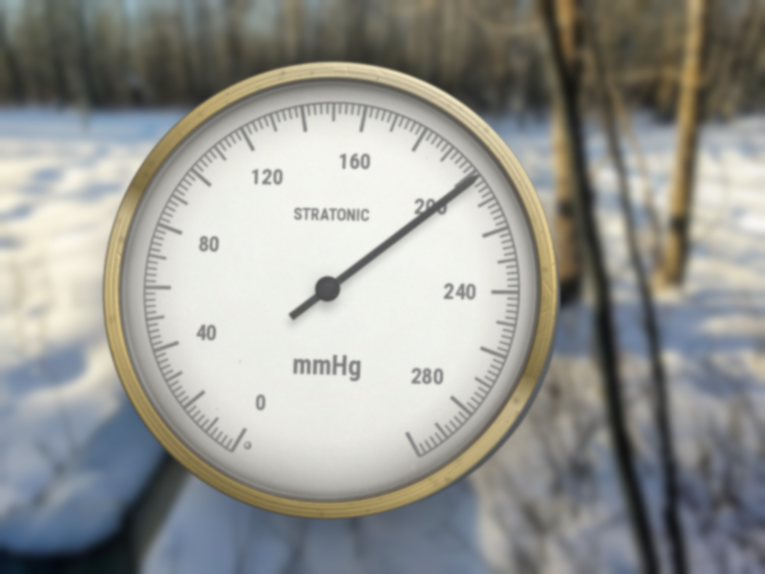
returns 202 mmHg
